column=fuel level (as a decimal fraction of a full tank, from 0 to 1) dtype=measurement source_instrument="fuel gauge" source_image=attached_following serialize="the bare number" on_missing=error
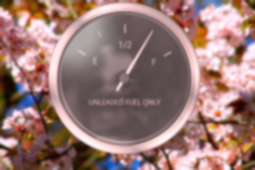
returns 0.75
